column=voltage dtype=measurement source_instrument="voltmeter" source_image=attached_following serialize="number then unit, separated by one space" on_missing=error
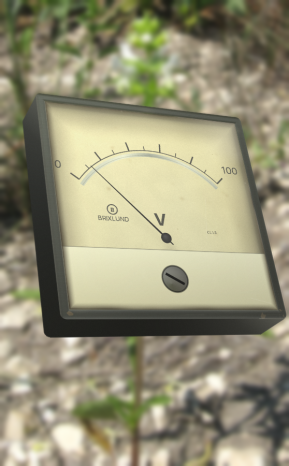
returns 10 V
